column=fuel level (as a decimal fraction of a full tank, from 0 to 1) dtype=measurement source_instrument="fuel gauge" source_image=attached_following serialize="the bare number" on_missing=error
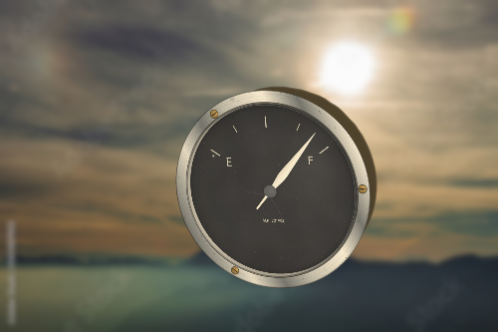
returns 0.875
